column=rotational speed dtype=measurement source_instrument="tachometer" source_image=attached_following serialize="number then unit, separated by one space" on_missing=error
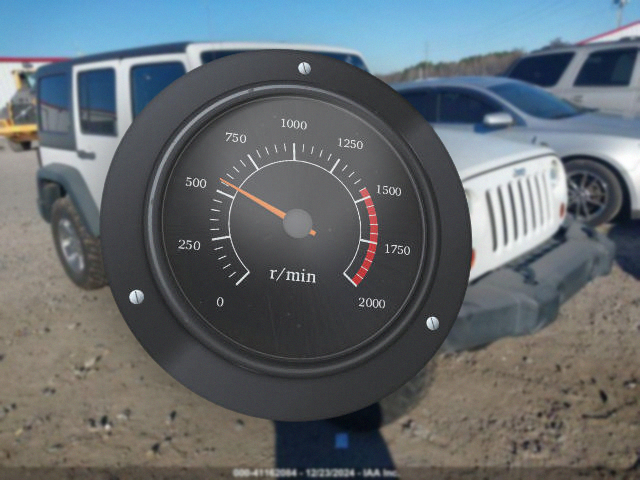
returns 550 rpm
